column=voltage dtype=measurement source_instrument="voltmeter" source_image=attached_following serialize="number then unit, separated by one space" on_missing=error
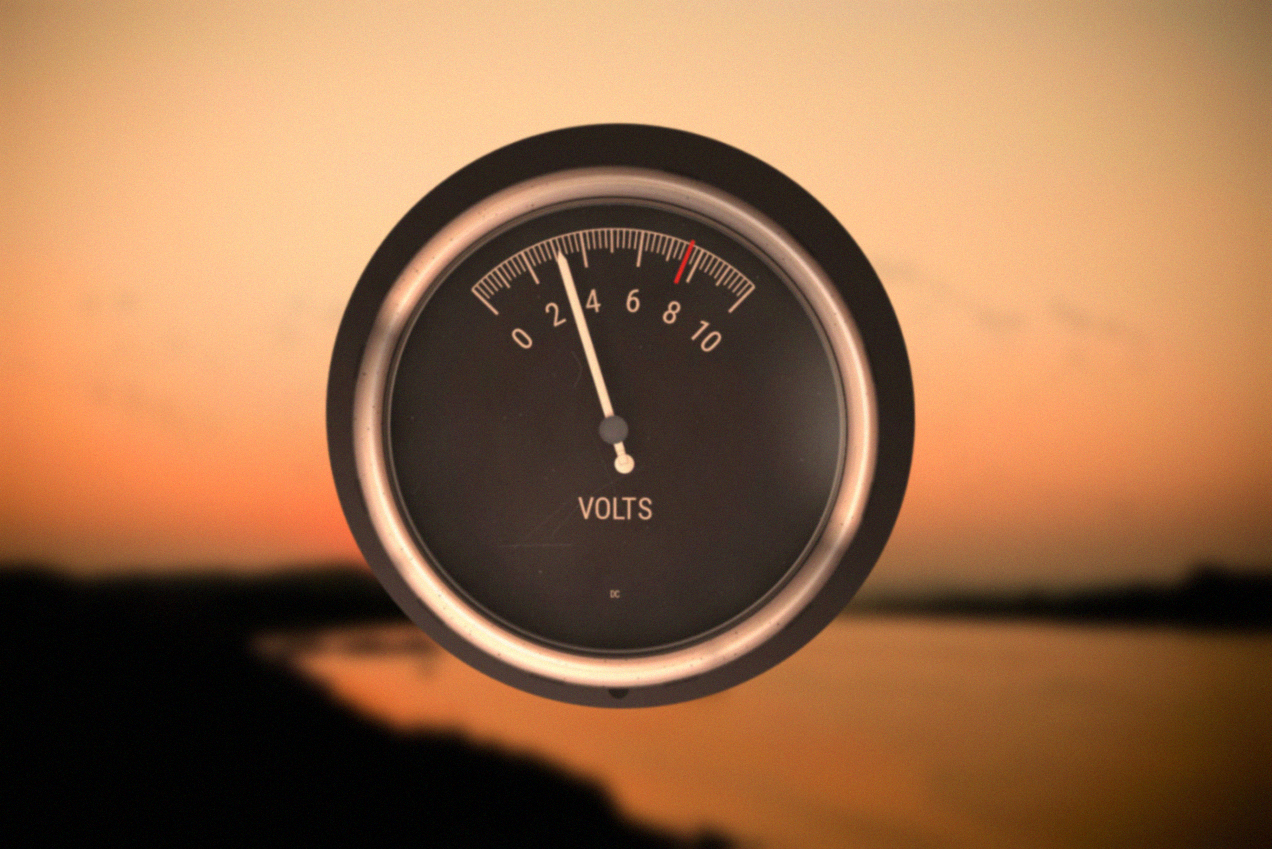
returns 3.2 V
